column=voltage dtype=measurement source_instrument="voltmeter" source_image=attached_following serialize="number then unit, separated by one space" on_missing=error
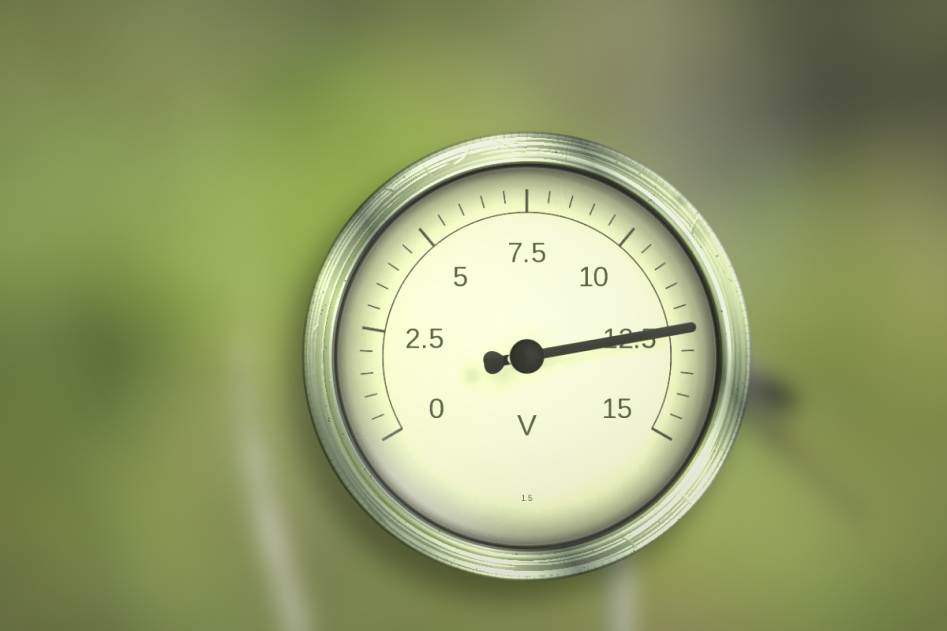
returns 12.5 V
